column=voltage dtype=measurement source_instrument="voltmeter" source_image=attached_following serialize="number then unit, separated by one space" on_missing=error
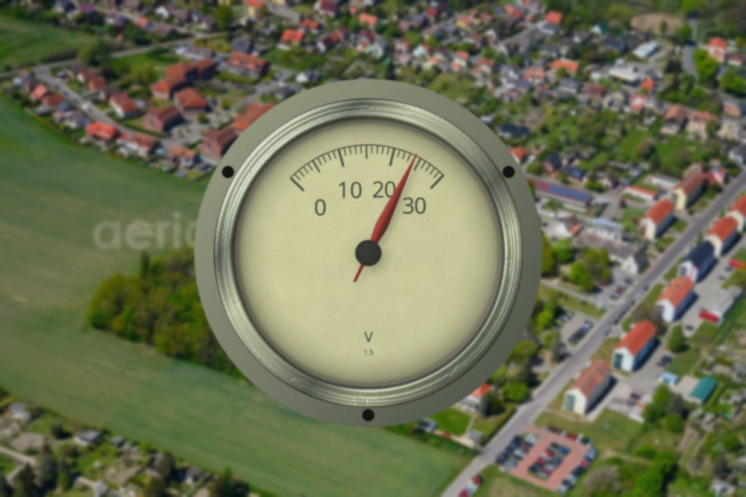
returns 24 V
